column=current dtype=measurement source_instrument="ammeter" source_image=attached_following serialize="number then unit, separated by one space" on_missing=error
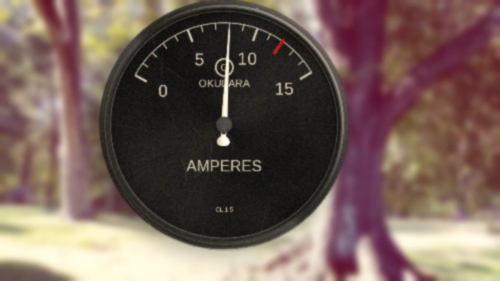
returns 8 A
